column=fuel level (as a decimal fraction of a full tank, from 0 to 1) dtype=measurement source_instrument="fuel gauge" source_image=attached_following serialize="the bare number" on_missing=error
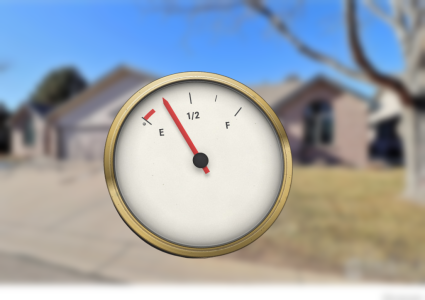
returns 0.25
